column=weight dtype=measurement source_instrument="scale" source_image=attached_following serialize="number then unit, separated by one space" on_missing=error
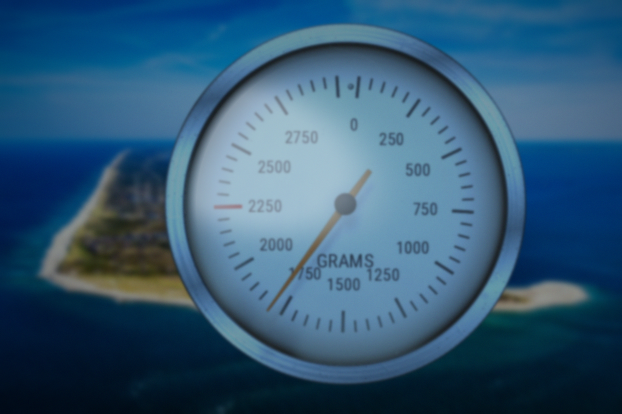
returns 1800 g
